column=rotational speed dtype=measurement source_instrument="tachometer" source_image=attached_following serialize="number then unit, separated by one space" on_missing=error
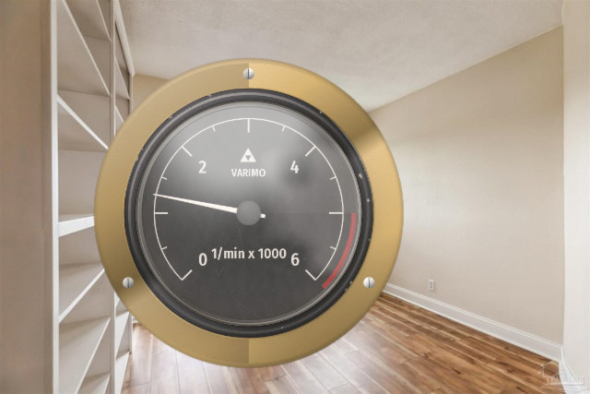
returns 1250 rpm
